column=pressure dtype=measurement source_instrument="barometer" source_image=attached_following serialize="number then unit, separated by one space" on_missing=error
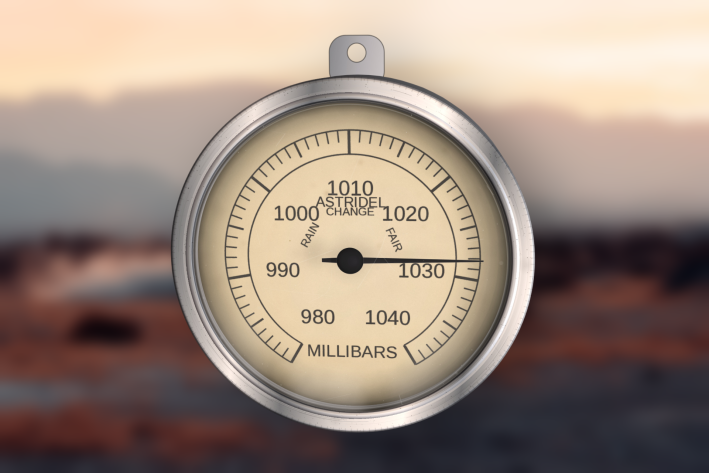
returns 1028 mbar
